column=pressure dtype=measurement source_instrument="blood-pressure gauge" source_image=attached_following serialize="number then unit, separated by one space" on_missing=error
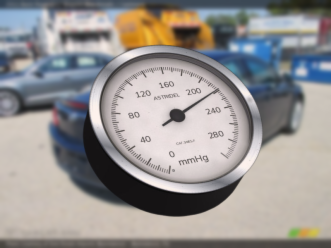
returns 220 mmHg
